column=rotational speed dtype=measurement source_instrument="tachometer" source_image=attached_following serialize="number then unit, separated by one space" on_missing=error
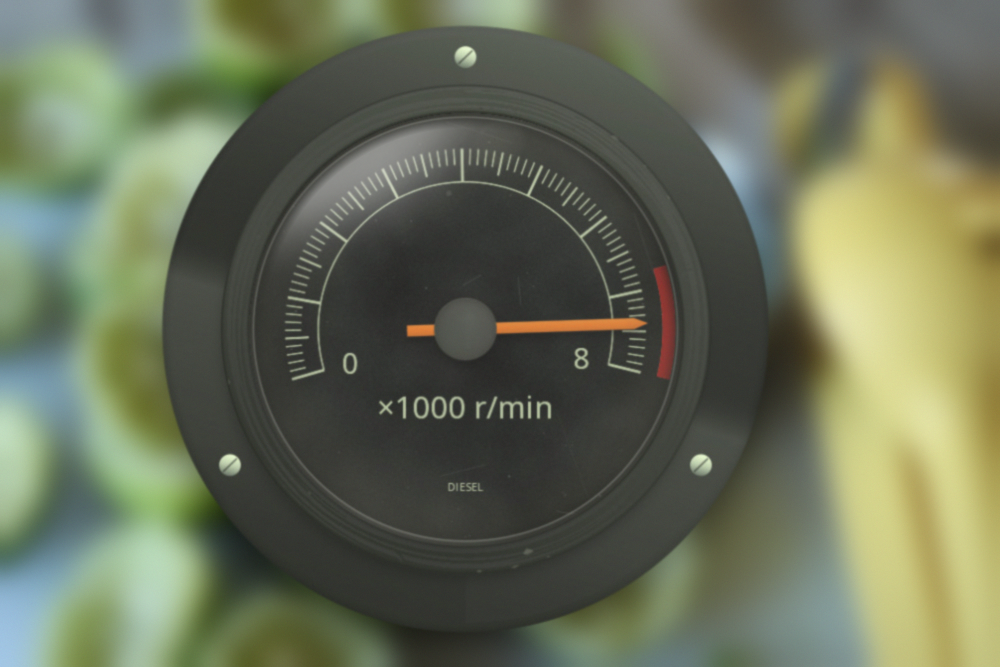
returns 7400 rpm
